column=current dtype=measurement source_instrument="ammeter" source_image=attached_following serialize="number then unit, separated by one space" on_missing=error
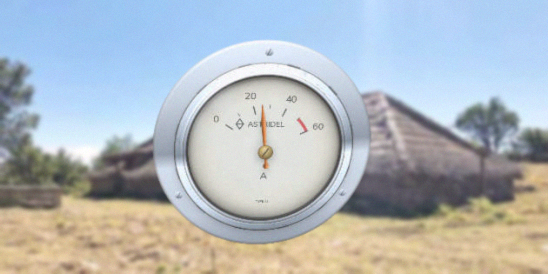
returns 25 A
